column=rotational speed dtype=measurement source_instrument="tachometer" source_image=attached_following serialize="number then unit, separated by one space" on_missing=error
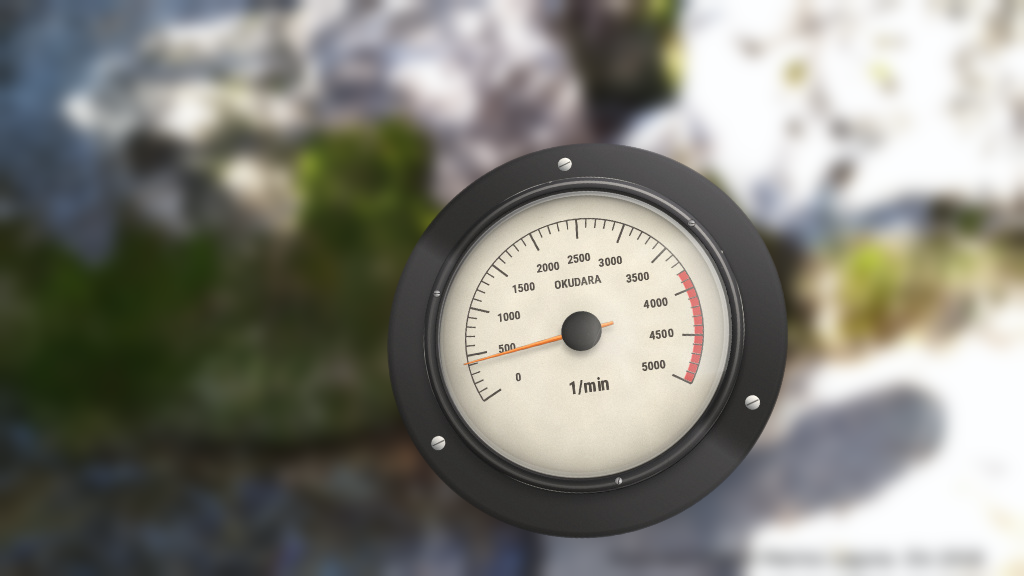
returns 400 rpm
